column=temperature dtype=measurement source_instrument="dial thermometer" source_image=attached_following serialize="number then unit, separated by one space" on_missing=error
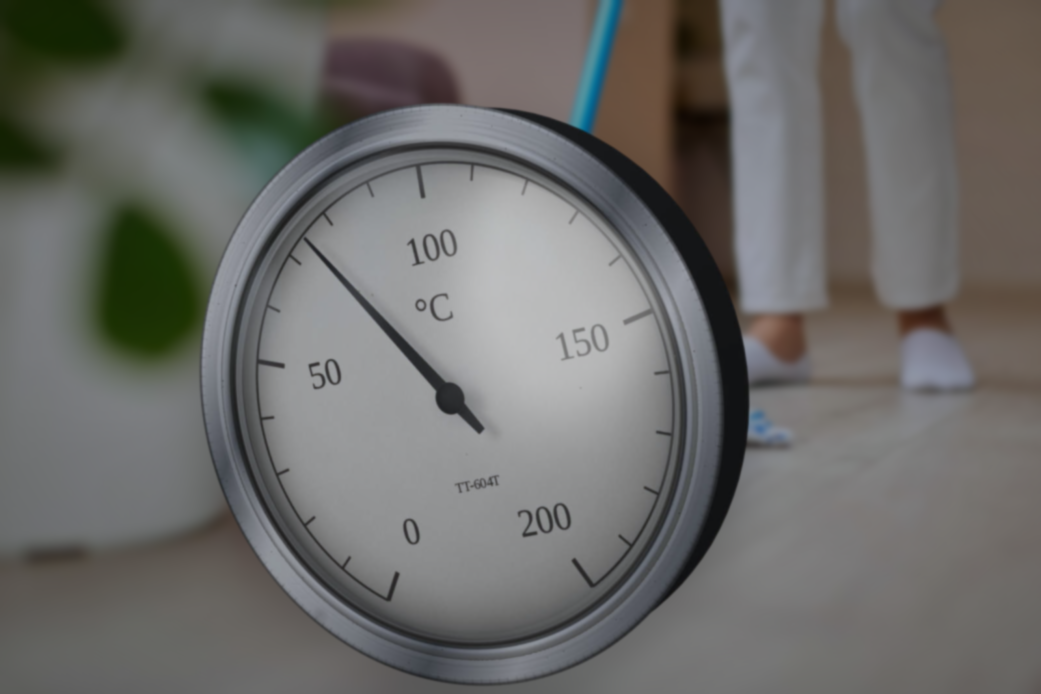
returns 75 °C
